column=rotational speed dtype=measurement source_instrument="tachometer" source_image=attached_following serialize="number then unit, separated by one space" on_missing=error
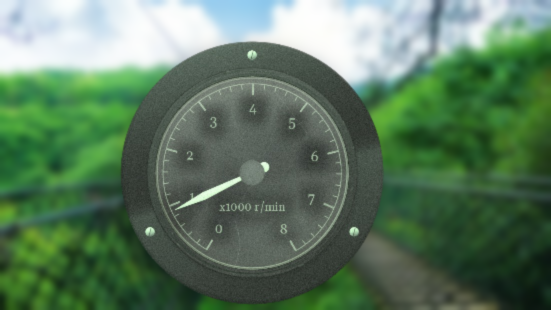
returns 900 rpm
